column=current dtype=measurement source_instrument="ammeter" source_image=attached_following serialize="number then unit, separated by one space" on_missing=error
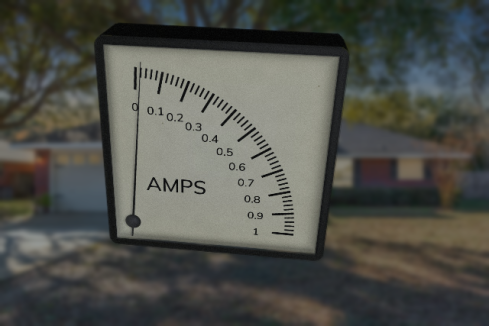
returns 0.02 A
